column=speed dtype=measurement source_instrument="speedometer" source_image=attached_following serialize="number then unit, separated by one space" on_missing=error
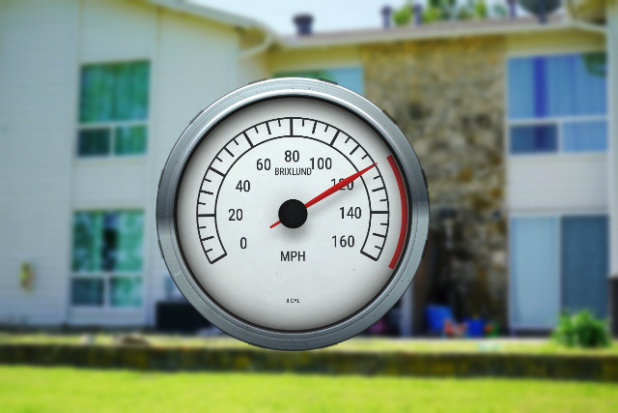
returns 120 mph
